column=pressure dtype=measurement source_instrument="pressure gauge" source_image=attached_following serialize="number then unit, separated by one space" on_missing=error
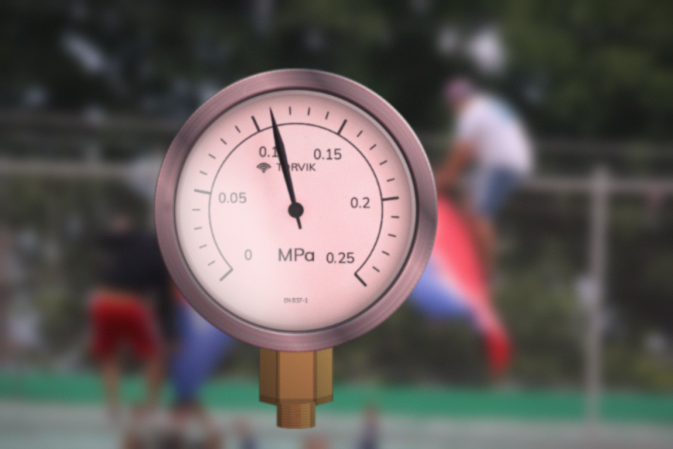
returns 0.11 MPa
